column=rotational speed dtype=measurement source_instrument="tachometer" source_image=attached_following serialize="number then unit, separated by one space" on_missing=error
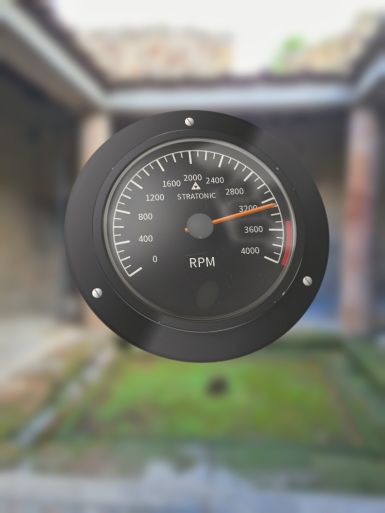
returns 3300 rpm
